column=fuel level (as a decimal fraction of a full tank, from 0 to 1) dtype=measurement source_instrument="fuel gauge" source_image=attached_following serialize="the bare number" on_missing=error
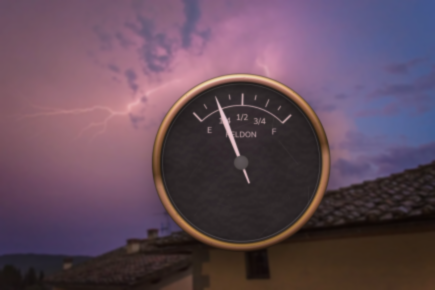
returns 0.25
